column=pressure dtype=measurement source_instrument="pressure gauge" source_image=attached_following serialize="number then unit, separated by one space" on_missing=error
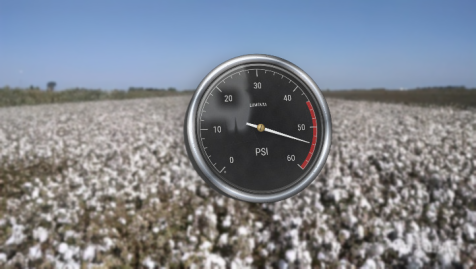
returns 54 psi
